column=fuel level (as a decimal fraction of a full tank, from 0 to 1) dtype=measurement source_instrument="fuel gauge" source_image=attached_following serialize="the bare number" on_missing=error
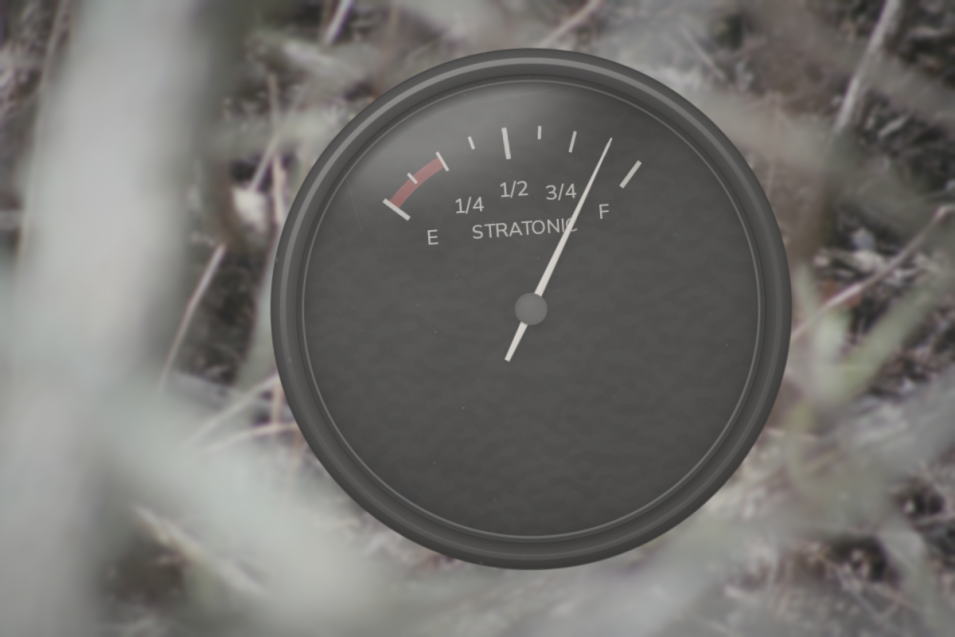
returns 0.875
